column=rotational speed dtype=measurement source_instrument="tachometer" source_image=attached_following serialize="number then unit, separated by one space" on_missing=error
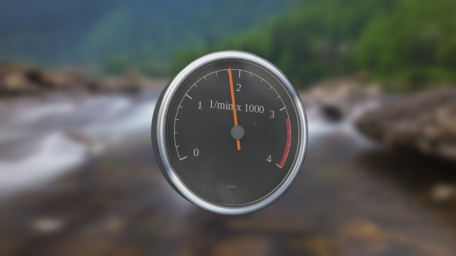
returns 1800 rpm
